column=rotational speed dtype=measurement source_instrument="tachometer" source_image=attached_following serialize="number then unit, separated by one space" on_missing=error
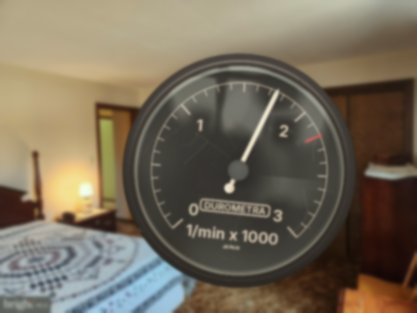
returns 1750 rpm
